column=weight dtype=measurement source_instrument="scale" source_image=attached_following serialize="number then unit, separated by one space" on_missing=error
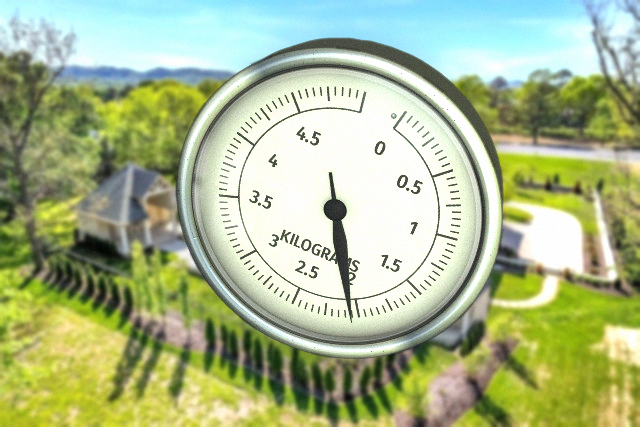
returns 2.05 kg
